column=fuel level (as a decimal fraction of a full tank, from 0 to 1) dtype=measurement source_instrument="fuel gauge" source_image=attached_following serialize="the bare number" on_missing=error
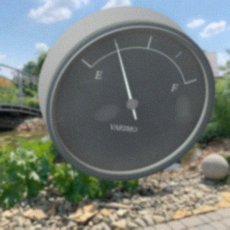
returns 0.25
